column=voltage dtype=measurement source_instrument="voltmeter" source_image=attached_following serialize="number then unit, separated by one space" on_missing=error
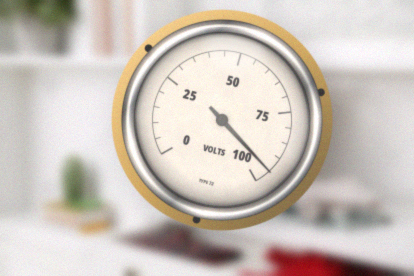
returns 95 V
